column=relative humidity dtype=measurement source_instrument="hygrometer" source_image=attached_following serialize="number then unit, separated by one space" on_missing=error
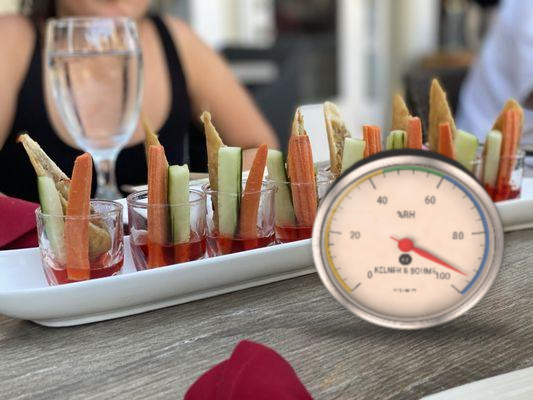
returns 94 %
